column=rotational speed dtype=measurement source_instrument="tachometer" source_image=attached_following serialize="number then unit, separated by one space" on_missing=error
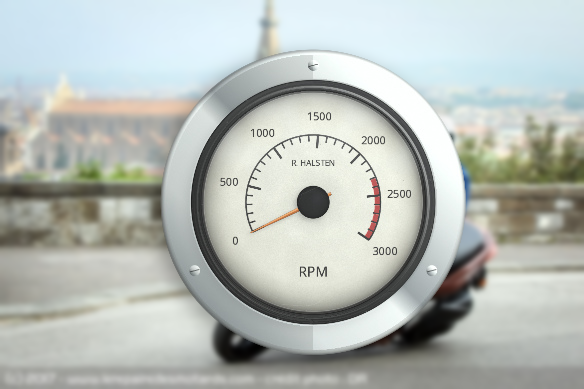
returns 0 rpm
